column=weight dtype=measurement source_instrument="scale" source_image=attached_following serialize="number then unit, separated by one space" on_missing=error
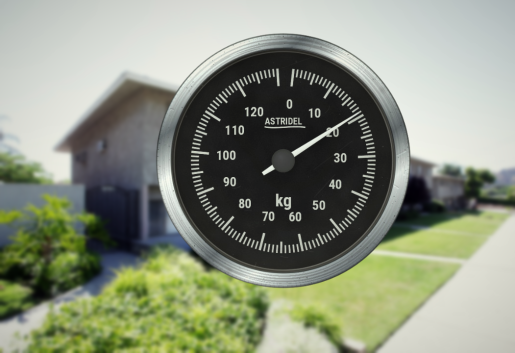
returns 19 kg
